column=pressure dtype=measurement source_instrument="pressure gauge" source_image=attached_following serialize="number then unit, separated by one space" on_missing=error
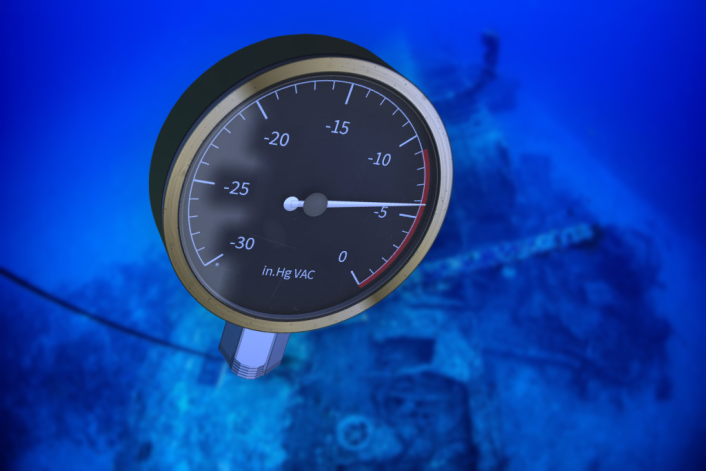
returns -6 inHg
